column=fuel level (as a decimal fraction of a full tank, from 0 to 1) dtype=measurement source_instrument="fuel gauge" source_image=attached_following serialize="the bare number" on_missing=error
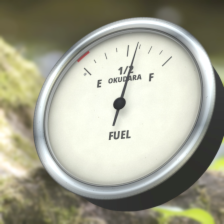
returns 0.625
